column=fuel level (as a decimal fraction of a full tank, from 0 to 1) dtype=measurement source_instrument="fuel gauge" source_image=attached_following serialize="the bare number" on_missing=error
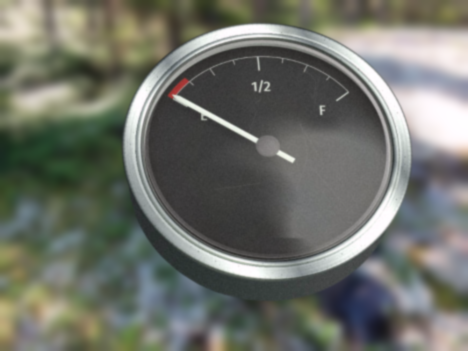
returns 0
